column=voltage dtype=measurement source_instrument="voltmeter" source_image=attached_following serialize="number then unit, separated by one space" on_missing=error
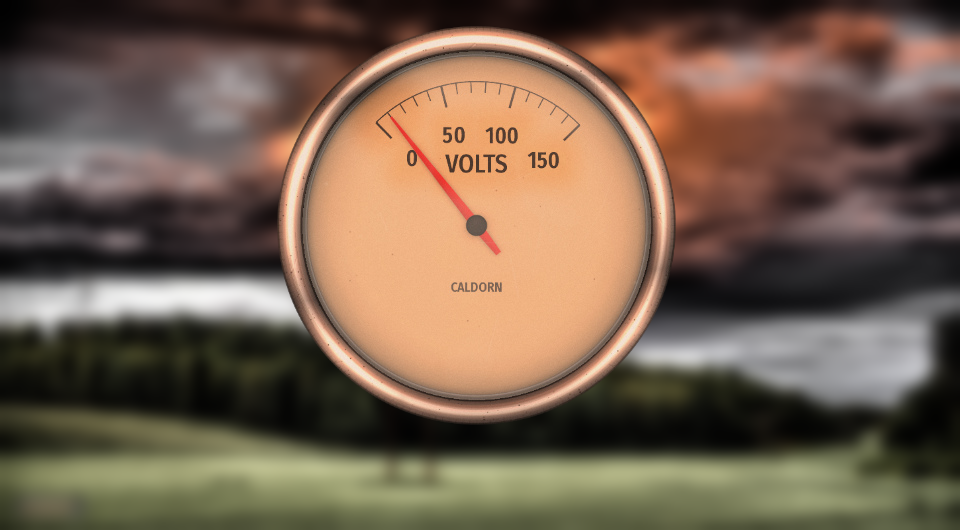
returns 10 V
